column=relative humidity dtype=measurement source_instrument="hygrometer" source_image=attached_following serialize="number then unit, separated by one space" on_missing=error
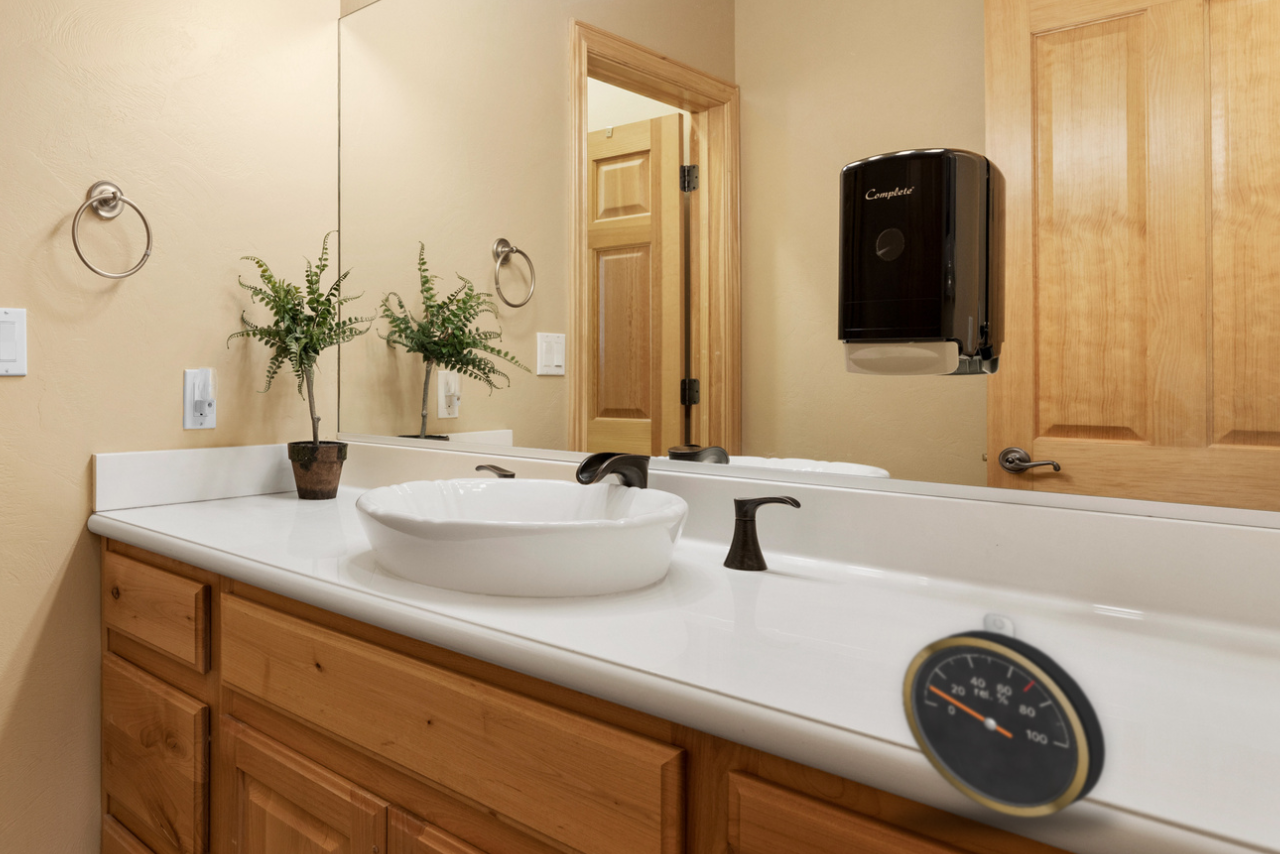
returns 10 %
